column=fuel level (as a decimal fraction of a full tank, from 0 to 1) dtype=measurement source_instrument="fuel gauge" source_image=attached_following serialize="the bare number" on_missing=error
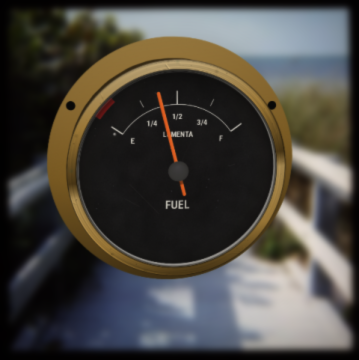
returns 0.375
